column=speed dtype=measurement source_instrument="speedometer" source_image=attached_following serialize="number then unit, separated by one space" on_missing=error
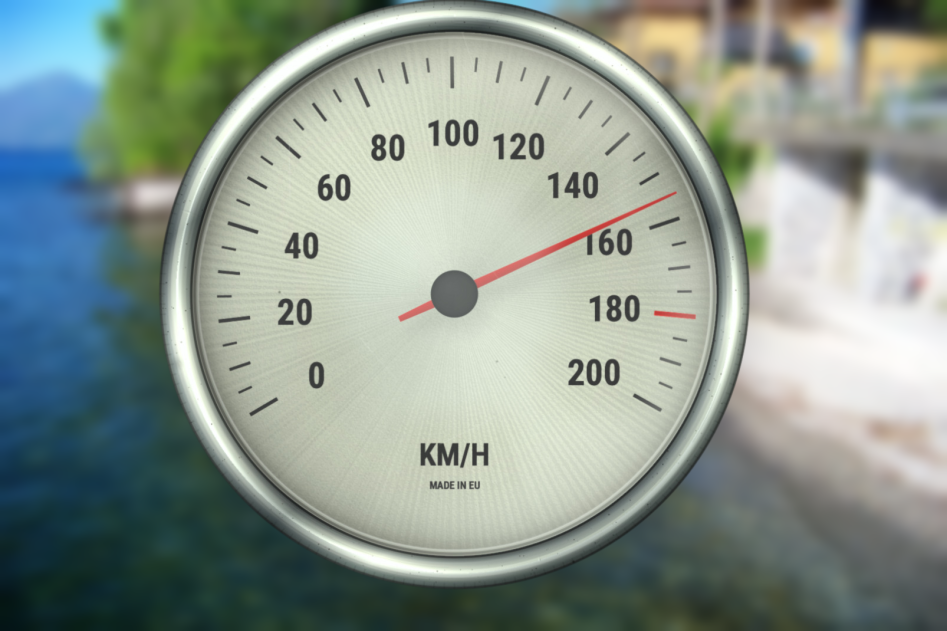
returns 155 km/h
